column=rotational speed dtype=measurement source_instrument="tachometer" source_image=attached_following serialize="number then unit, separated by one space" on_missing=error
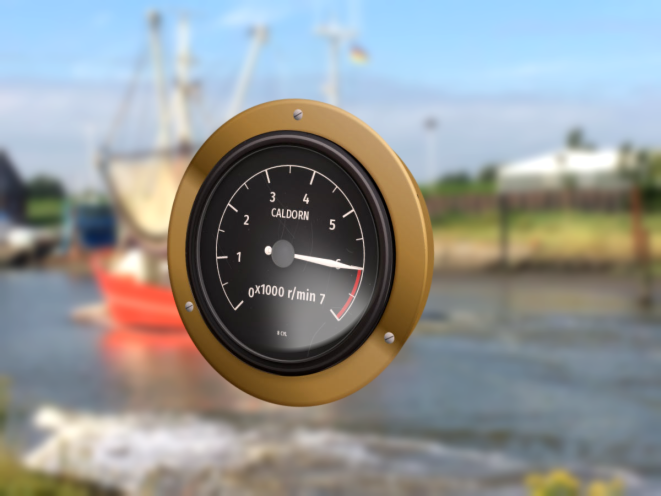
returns 6000 rpm
